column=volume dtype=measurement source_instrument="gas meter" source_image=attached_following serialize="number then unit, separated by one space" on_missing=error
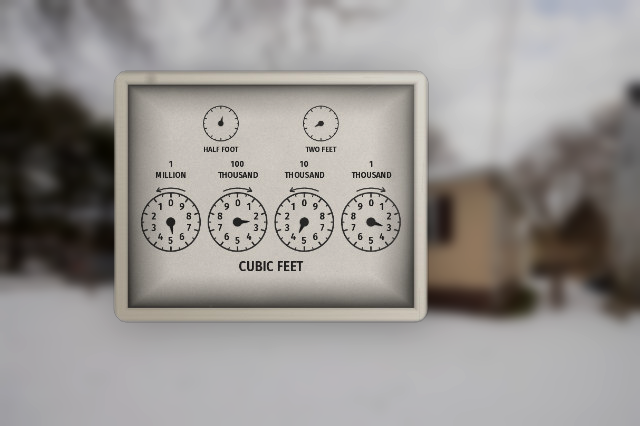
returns 524300 ft³
